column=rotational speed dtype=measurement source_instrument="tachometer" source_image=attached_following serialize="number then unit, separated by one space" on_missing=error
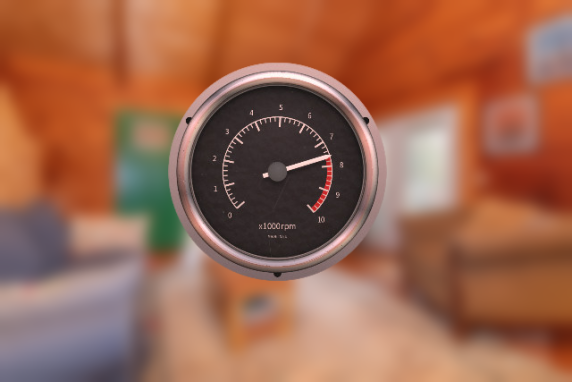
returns 7600 rpm
